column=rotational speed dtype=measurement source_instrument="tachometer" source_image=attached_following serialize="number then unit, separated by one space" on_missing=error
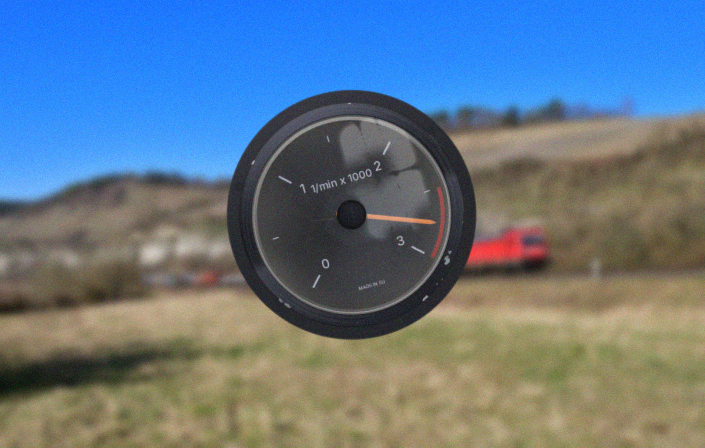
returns 2750 rpm
